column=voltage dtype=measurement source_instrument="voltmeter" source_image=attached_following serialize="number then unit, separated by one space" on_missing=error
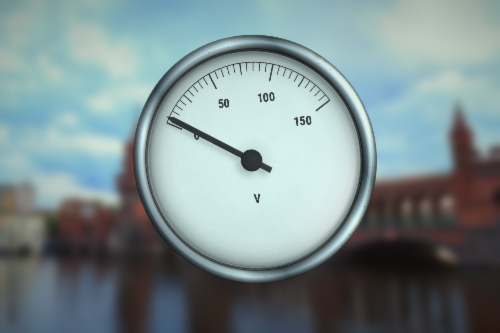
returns 5 V
